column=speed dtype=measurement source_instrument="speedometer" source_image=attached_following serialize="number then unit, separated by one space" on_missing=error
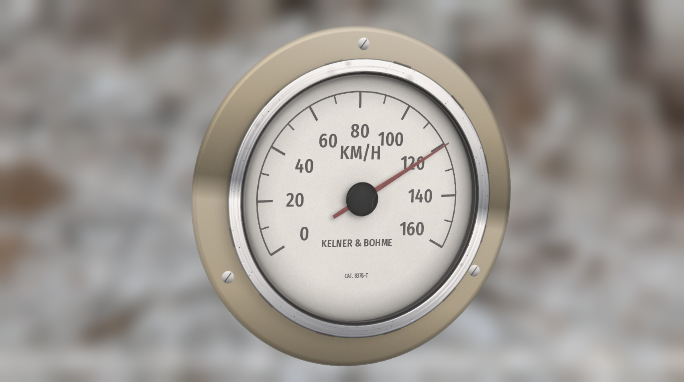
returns 120 km/h
